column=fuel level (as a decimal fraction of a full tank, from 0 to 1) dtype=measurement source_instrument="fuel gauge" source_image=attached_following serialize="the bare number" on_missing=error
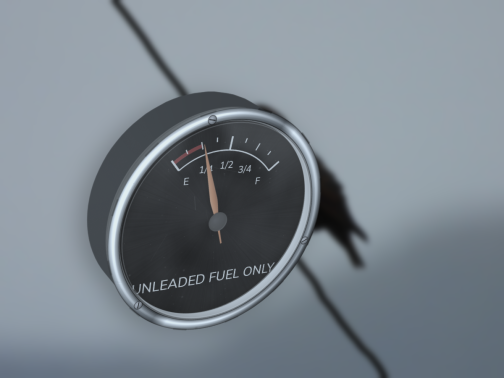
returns 0.25
